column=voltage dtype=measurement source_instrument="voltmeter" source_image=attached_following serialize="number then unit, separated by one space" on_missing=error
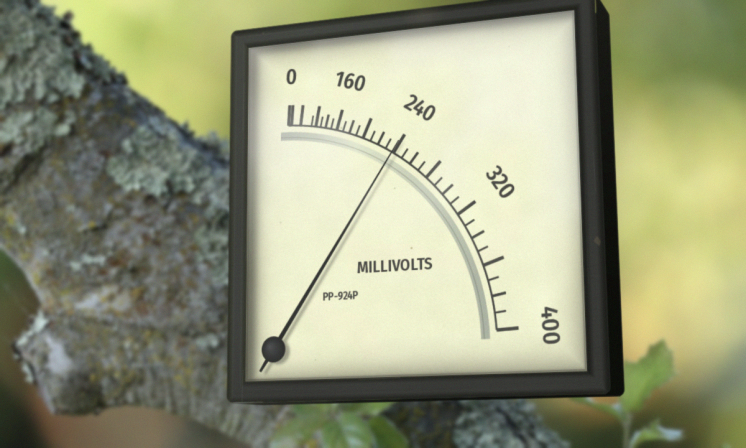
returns 240 mV
